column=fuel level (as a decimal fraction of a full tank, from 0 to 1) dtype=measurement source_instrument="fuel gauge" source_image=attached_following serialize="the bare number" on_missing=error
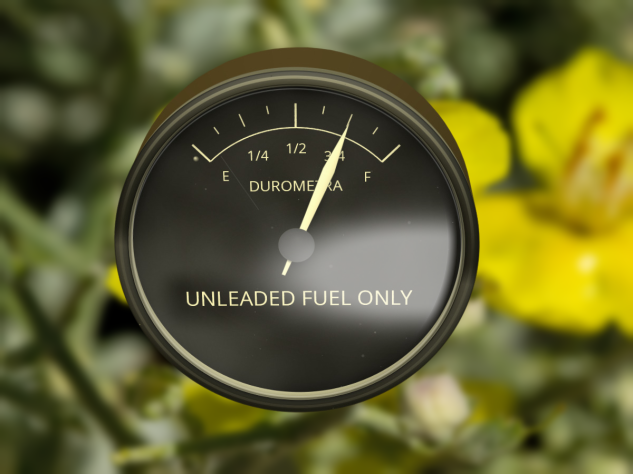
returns 0.75
